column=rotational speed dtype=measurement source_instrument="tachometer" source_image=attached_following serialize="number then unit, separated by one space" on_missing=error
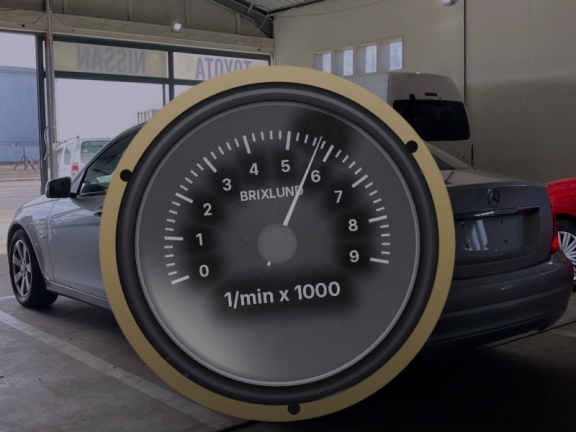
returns 5700 rpm
